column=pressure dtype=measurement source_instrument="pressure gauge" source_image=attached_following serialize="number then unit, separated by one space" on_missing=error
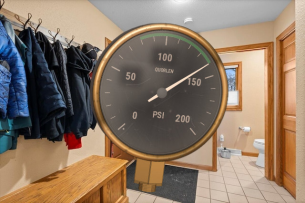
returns 140 psi
